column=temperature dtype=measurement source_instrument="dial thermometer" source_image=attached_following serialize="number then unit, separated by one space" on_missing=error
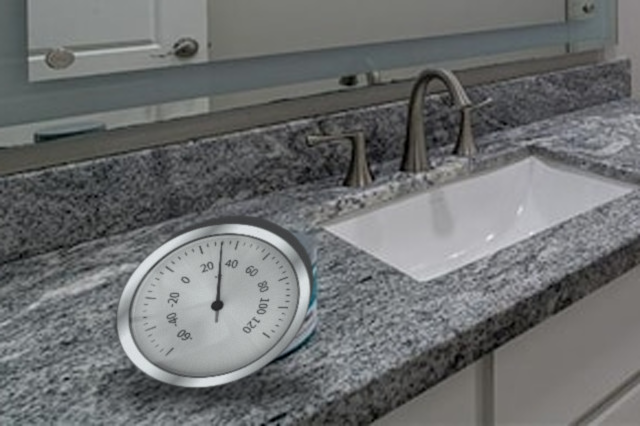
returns 32 °F
